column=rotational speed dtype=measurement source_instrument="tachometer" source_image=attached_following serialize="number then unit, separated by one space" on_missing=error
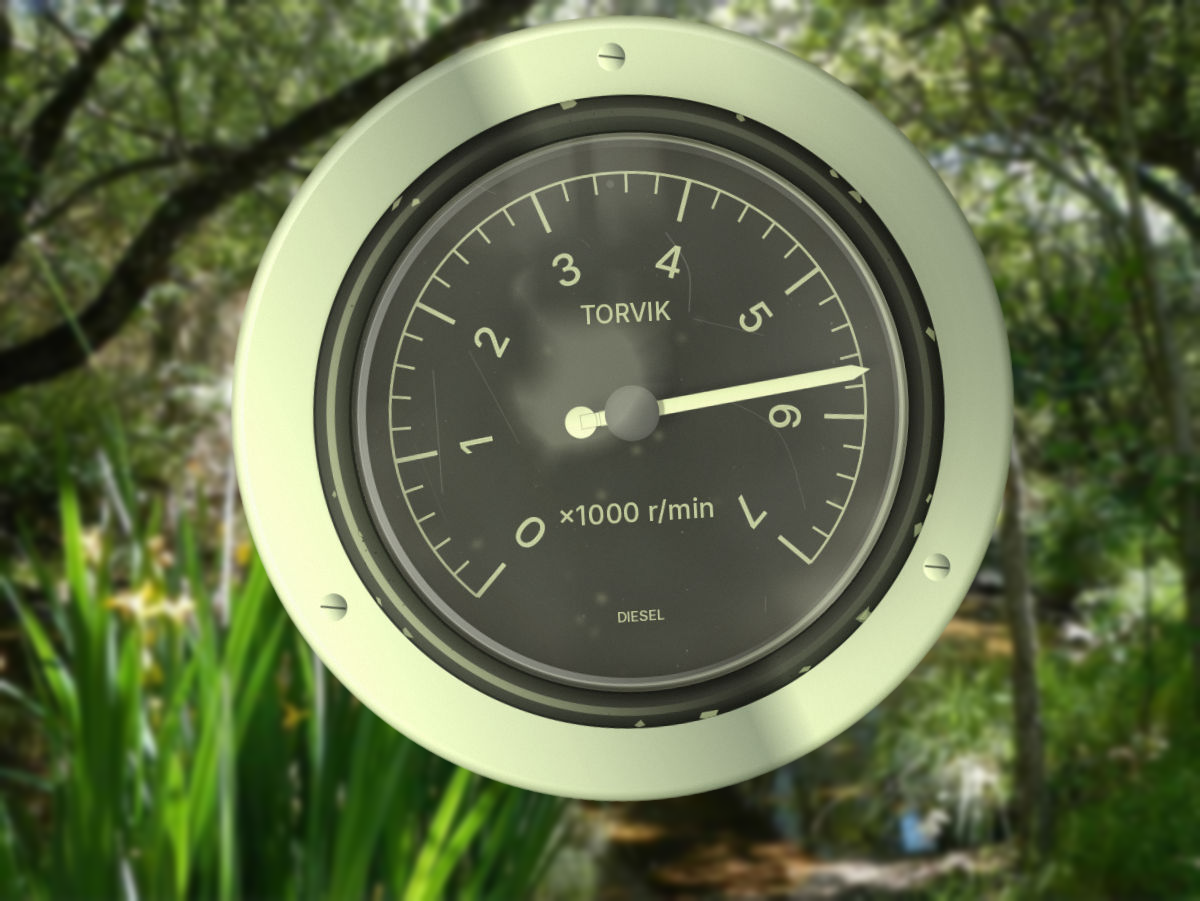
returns 5700 rpm
